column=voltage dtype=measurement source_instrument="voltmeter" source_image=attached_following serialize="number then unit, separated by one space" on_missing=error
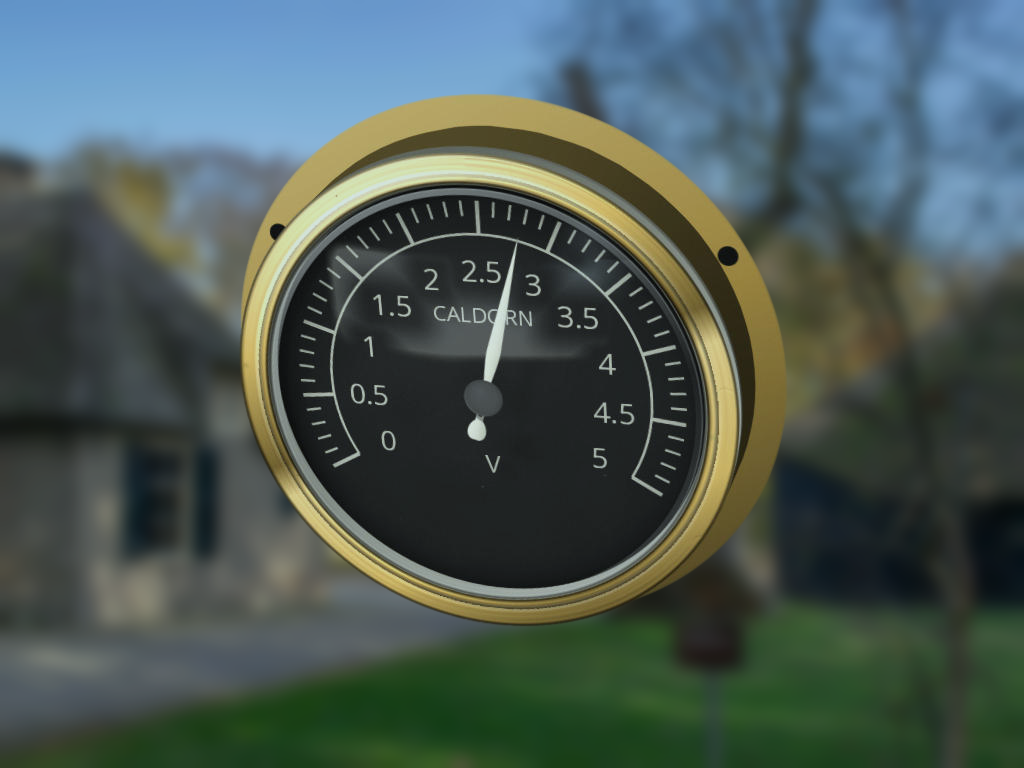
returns 2.8 V
